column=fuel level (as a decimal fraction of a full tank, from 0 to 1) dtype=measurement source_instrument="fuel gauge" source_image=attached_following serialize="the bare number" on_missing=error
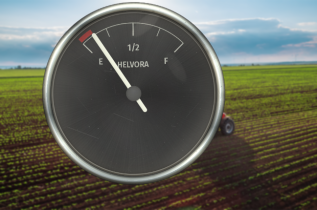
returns 0.125
